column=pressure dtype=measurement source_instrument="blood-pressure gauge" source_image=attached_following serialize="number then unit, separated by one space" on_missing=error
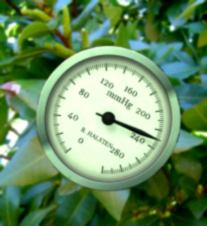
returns 230 mmHg
